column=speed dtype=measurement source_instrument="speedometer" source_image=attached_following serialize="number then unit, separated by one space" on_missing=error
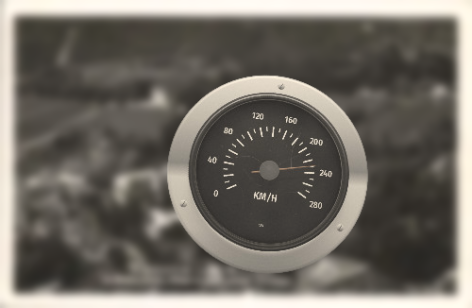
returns 230 km/h
